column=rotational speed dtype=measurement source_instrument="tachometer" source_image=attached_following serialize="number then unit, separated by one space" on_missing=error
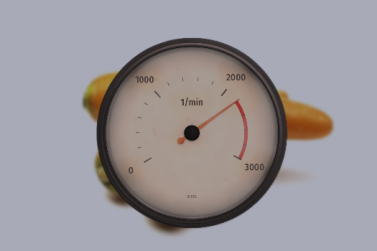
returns 2200 rpm
